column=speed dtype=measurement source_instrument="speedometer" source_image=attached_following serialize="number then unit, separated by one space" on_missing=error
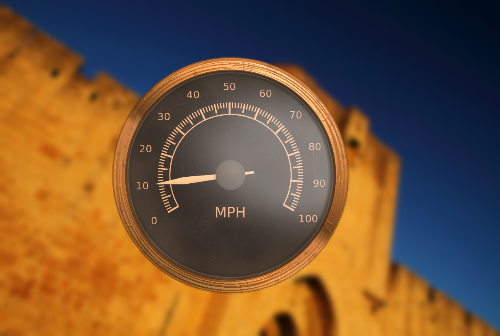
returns 10 mph
